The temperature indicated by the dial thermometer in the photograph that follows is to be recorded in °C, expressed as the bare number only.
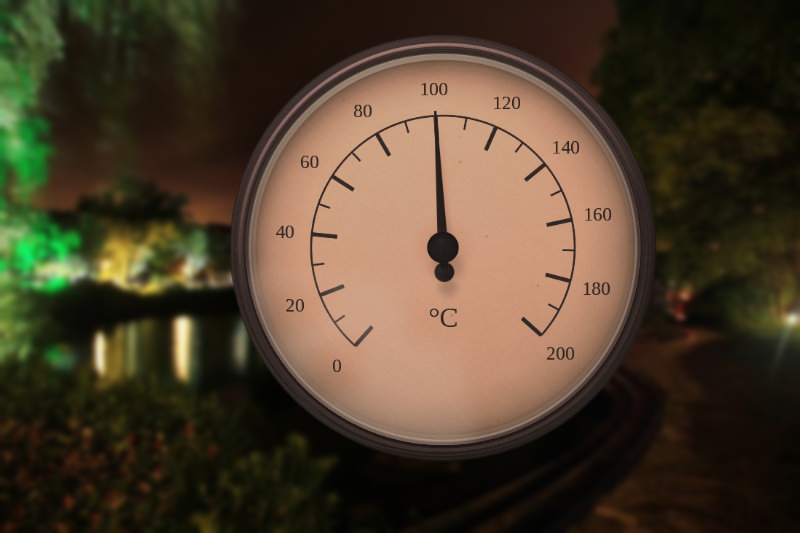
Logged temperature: 100
